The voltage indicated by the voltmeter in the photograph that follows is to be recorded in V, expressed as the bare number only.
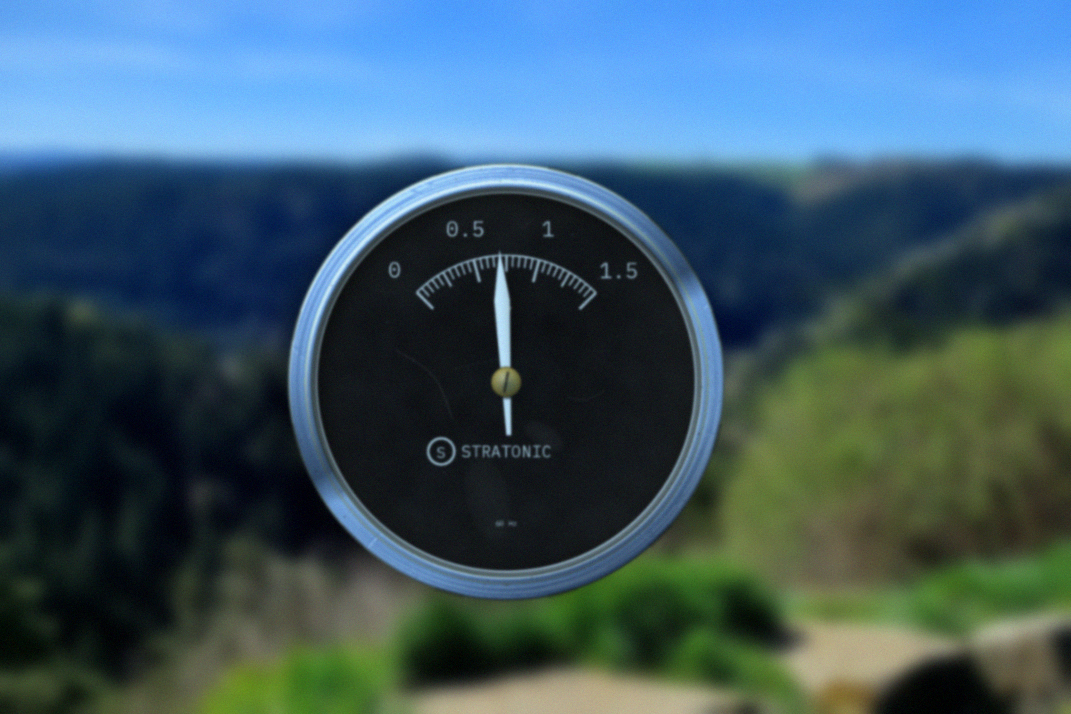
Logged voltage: 0.7
